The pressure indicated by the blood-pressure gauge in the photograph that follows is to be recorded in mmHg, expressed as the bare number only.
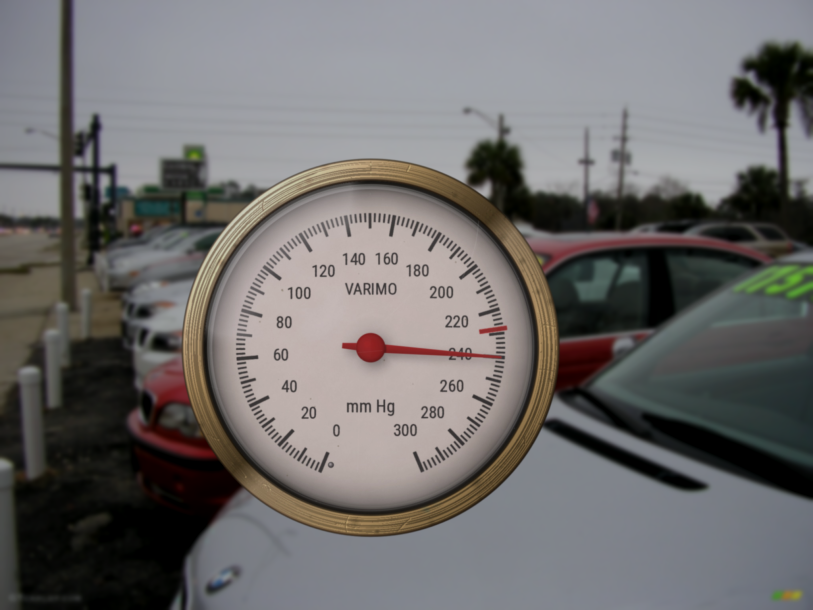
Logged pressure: 240
